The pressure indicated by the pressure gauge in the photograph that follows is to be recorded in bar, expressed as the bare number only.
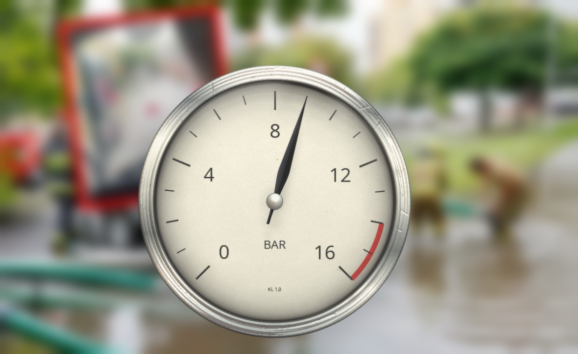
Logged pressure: 9
